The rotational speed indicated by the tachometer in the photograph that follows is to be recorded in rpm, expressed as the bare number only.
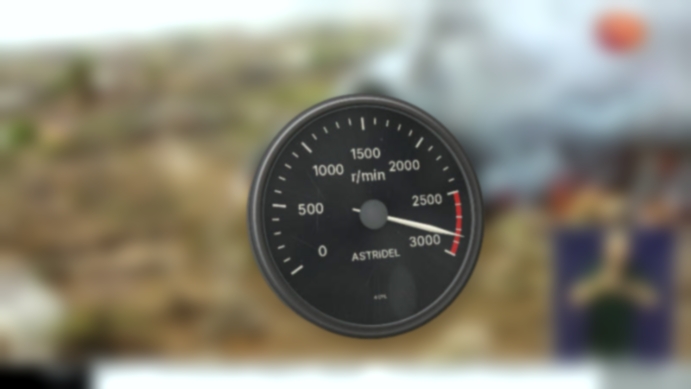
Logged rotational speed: 2850
